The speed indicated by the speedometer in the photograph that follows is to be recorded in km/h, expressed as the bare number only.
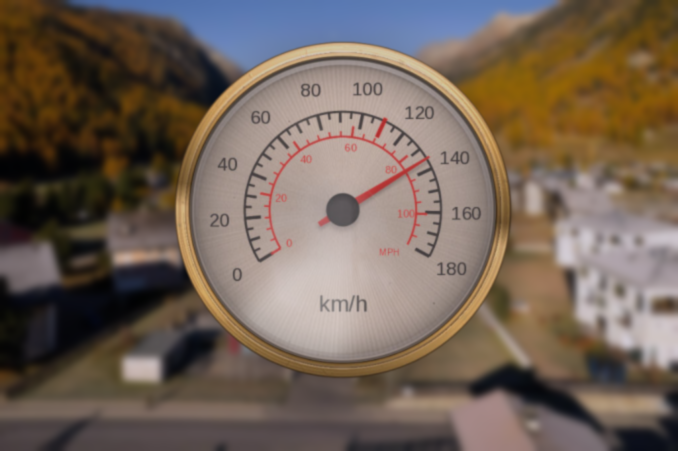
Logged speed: 135
